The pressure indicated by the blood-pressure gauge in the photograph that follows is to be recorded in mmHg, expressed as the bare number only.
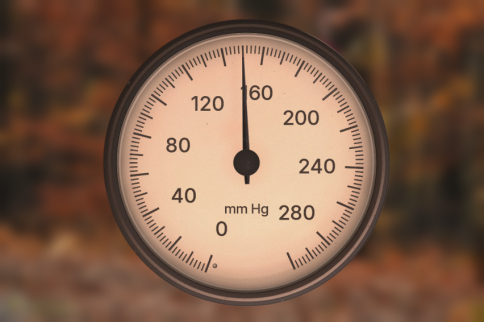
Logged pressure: 150
